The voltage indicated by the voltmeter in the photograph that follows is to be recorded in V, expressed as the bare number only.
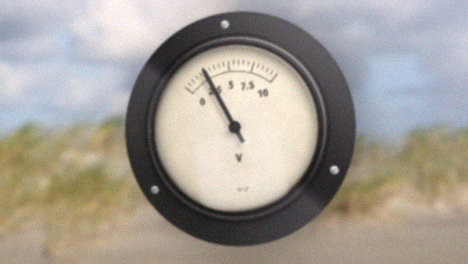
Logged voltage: 2.5
